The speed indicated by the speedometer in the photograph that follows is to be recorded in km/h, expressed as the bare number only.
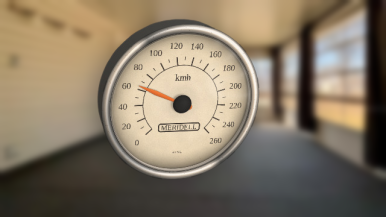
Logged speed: 65
